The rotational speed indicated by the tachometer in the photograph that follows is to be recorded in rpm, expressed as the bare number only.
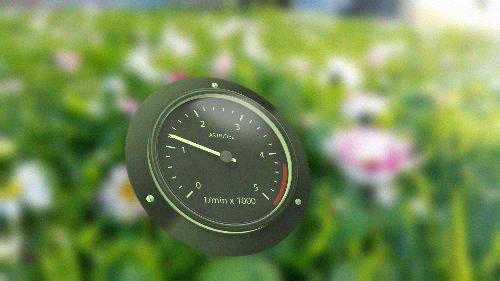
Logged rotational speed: 1200
